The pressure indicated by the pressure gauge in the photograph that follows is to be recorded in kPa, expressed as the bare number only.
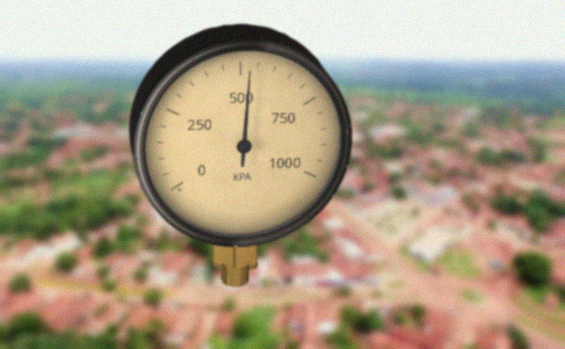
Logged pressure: 525
